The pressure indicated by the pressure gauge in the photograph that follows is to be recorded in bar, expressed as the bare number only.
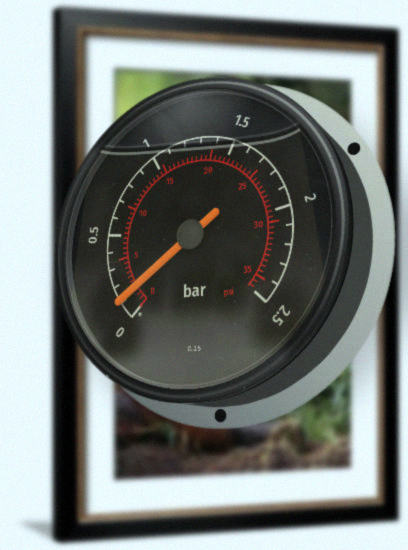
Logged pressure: 0.1
